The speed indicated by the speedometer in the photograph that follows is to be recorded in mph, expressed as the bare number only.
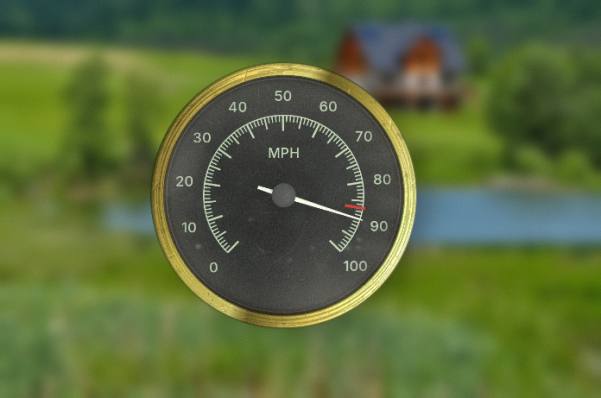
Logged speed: 90
